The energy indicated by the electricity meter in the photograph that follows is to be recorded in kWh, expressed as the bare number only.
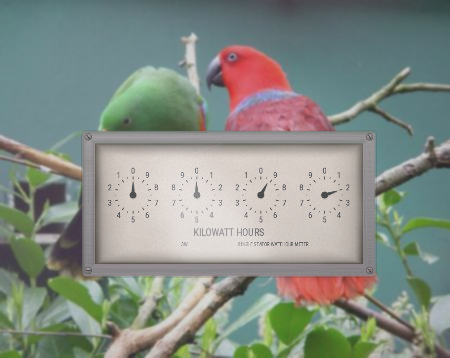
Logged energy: 9992
